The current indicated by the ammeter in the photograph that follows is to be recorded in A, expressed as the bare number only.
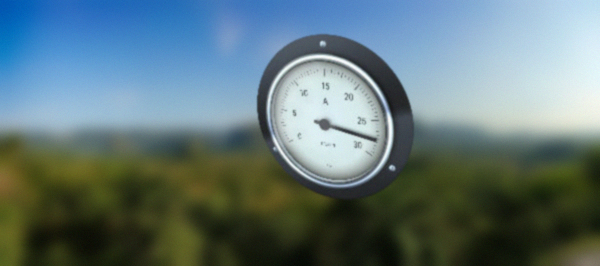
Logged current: 27.5
